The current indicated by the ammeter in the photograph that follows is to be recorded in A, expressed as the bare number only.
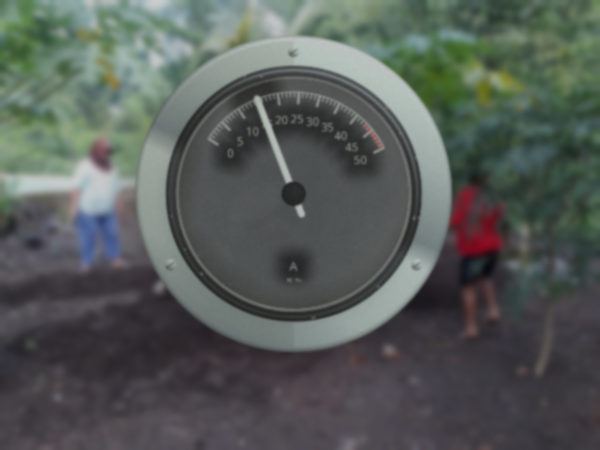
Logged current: 15
